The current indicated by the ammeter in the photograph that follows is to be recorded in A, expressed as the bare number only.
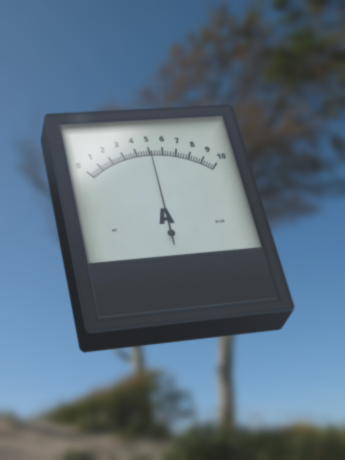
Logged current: 5
